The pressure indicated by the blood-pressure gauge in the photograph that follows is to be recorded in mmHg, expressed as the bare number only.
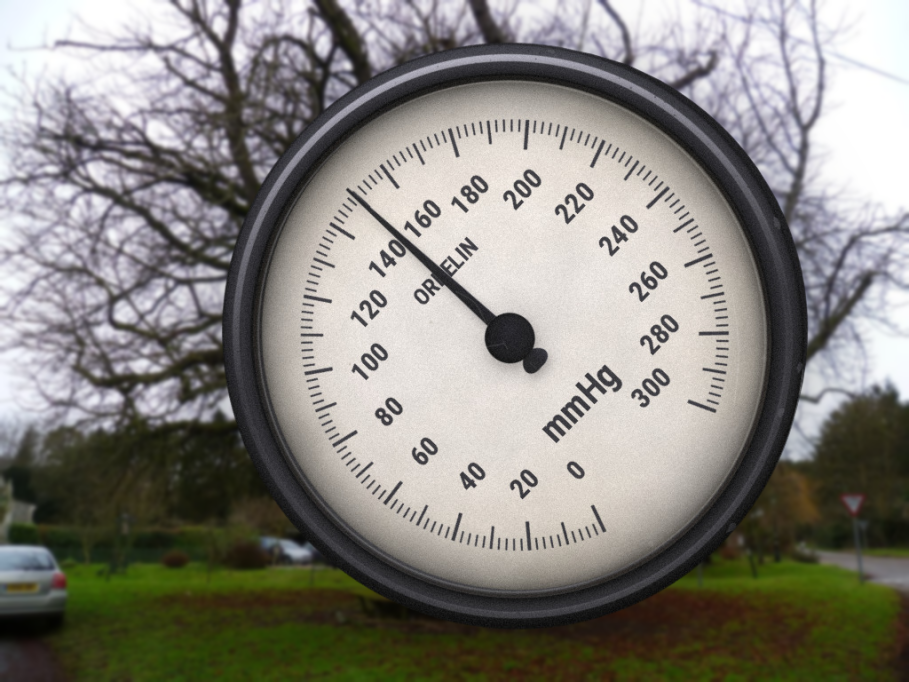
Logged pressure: 150
